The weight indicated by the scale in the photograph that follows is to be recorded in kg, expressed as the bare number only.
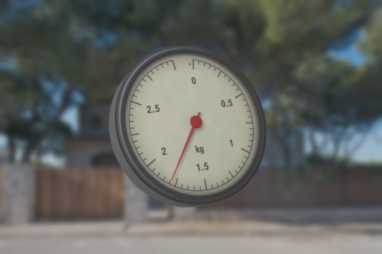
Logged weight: 1.8
